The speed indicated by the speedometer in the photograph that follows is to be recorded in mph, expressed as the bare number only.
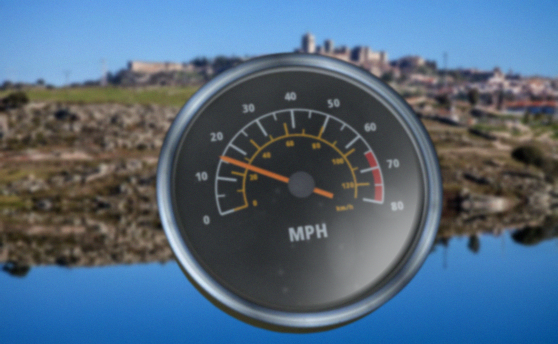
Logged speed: 15
